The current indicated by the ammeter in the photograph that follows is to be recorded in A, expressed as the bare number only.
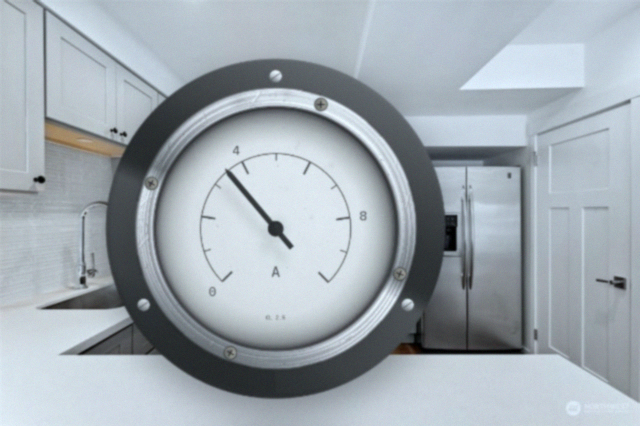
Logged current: 3.5
